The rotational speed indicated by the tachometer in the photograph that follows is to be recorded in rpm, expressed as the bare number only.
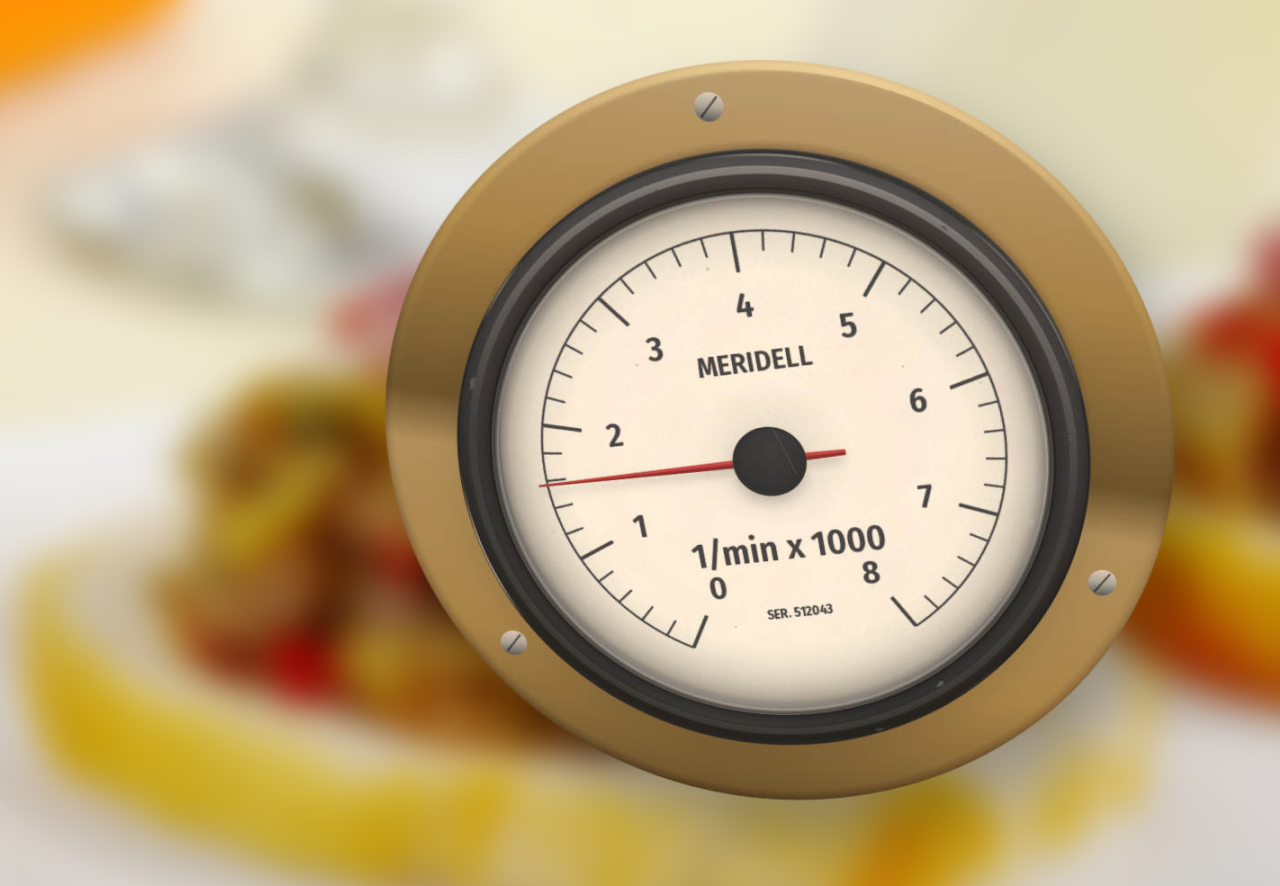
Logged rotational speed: 1600
